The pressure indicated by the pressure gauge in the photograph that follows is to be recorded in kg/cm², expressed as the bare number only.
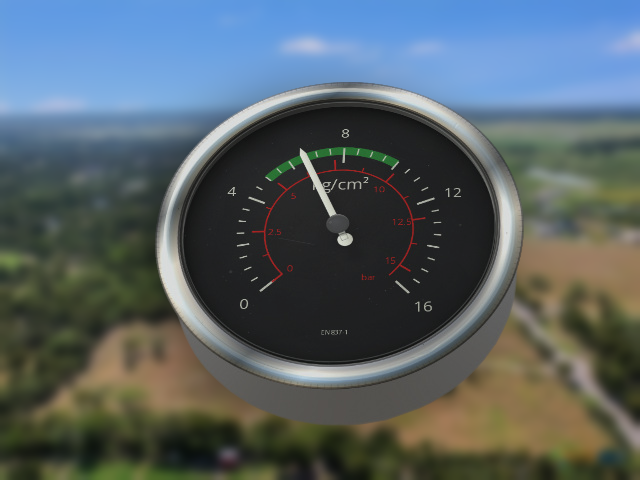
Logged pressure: 6.5
